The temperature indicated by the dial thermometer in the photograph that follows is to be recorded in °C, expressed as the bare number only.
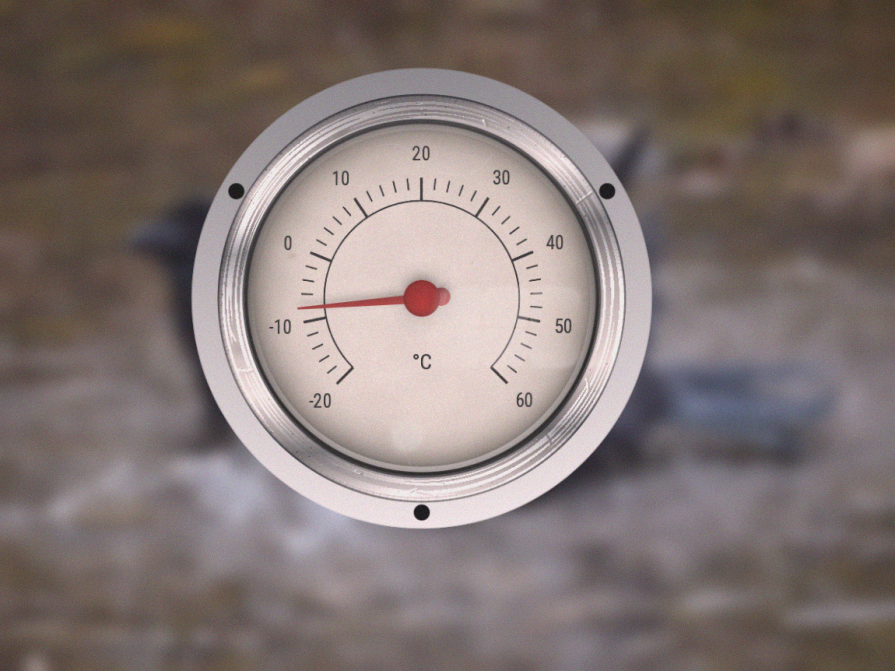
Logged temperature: -8
